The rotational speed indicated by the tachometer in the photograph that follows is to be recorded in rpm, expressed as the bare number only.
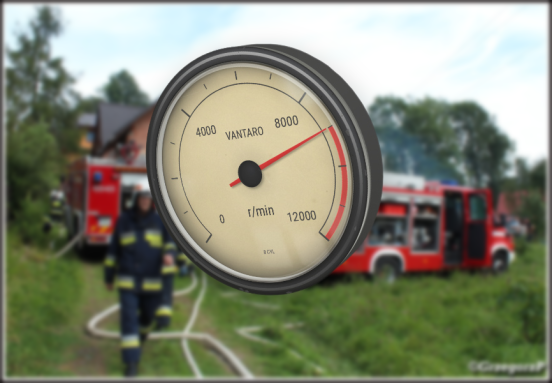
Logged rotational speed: 9000
